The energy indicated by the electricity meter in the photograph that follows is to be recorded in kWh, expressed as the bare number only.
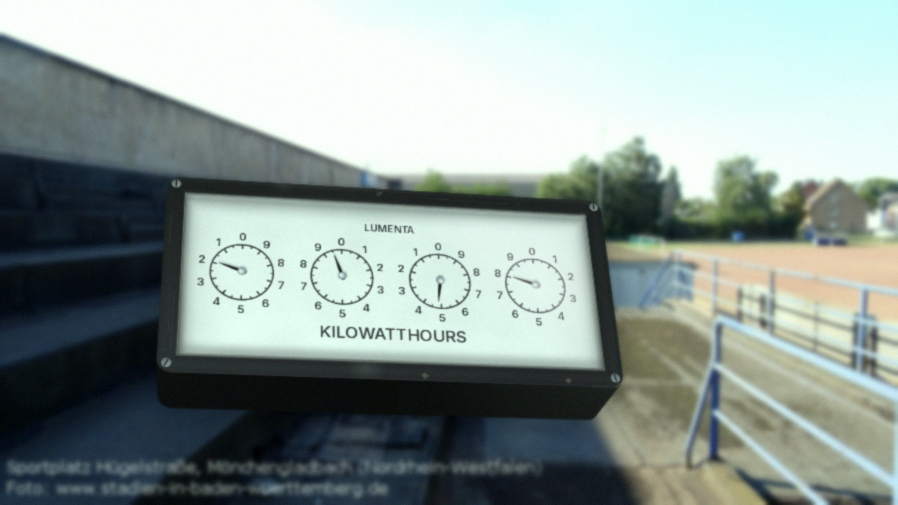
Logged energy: 1948
